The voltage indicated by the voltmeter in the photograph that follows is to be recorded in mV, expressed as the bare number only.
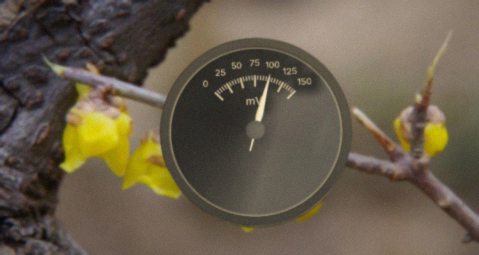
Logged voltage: 100
